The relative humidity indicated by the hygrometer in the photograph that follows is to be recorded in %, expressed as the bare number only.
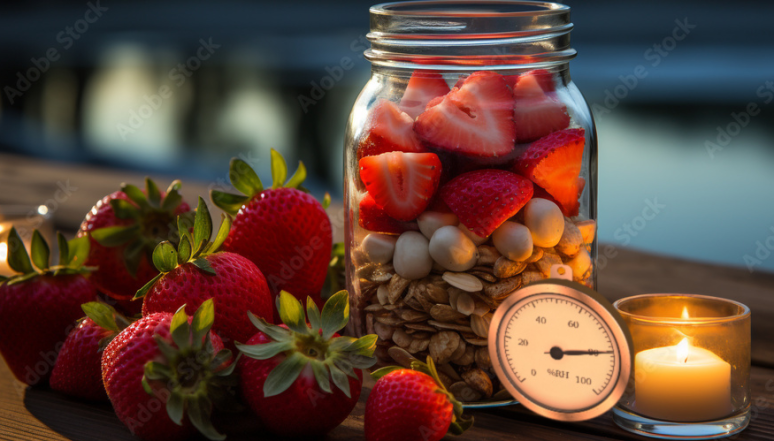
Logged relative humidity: 80
